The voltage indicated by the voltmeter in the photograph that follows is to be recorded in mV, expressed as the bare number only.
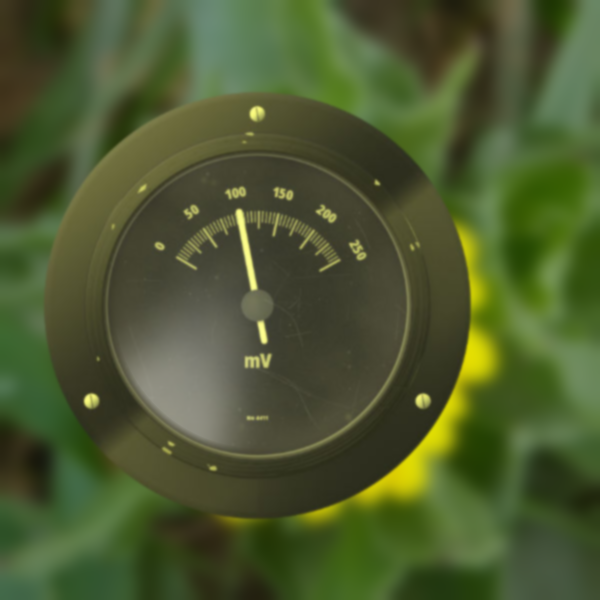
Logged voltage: 100
